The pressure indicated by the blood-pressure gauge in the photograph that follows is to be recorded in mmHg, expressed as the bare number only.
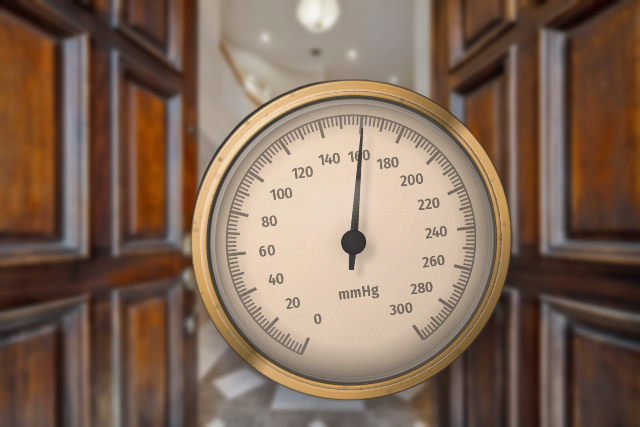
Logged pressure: 160
